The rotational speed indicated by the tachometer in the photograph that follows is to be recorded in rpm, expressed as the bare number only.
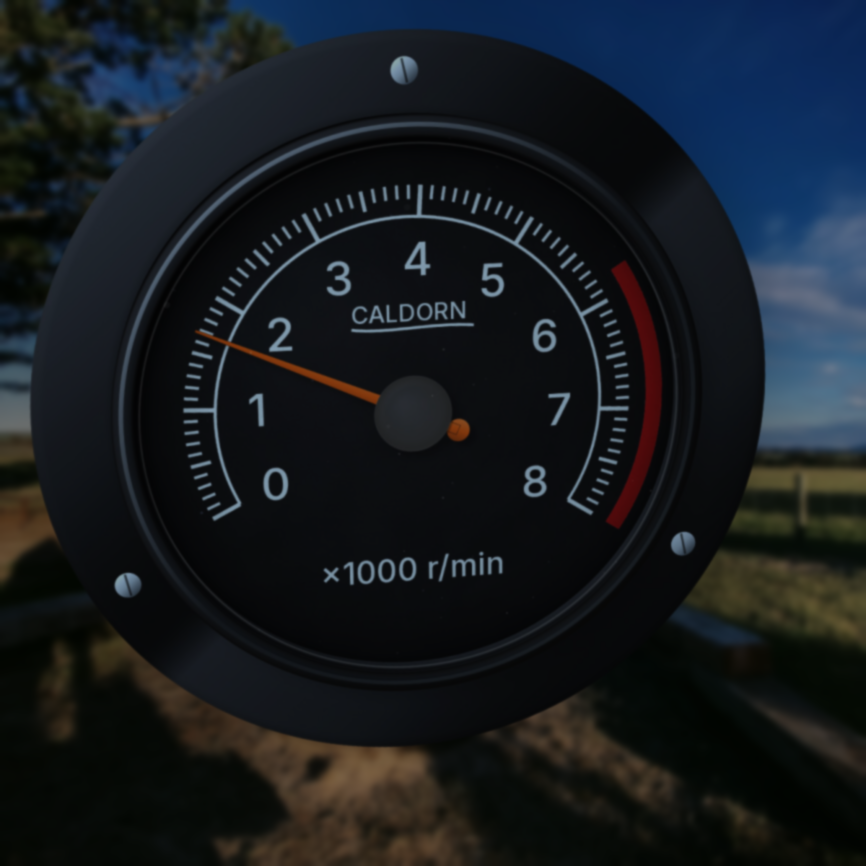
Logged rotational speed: 1700
